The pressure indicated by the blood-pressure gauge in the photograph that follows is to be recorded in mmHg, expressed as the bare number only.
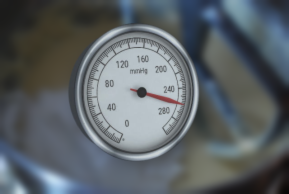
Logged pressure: 260
